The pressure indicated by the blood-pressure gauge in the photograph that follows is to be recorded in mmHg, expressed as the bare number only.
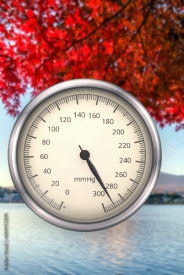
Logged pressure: 290
